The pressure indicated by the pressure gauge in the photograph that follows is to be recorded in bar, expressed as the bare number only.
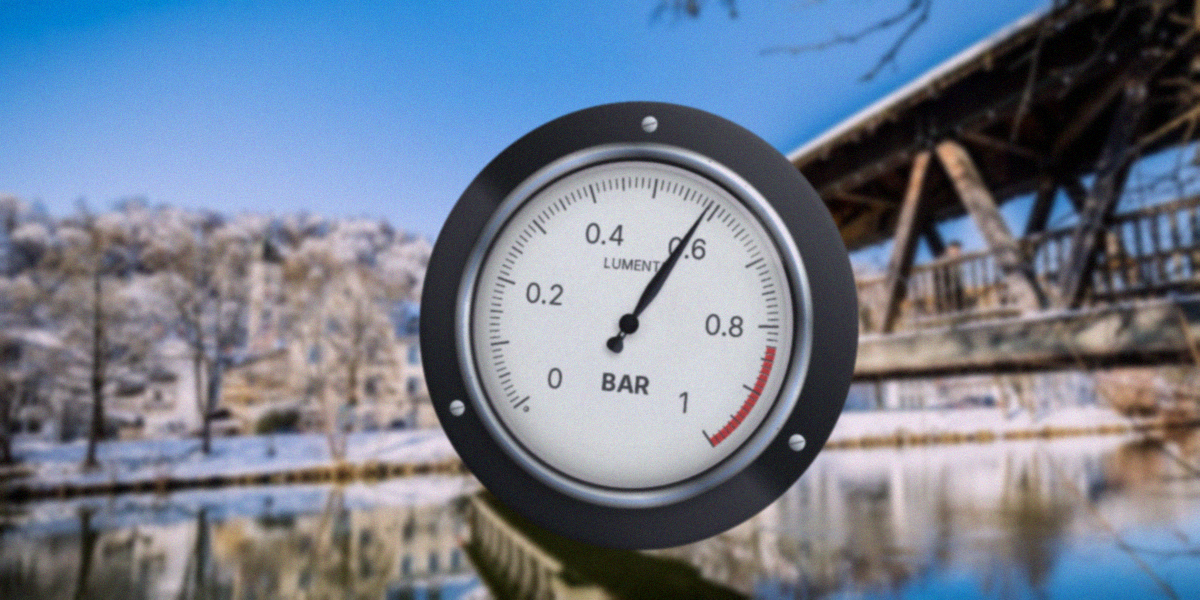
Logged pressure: 0.59
